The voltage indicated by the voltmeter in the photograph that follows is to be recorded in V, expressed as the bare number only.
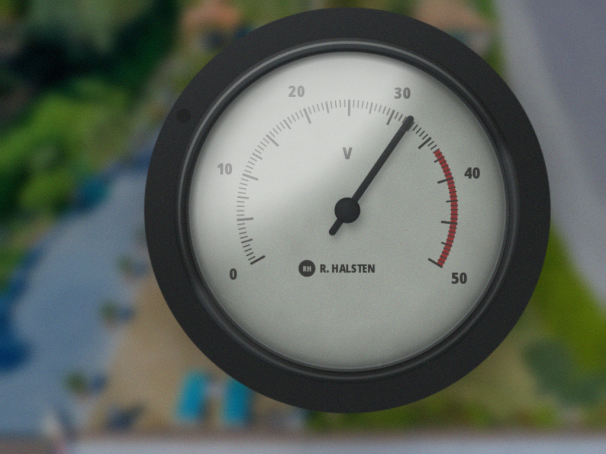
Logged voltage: 32
